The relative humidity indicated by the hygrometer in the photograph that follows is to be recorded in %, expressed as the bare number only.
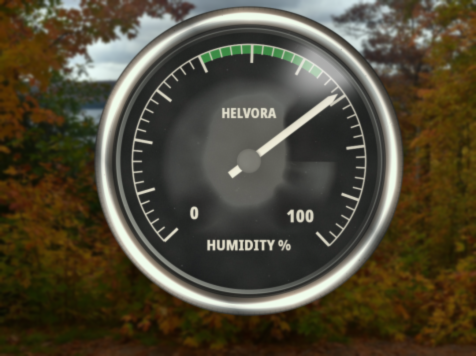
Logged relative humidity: 69
